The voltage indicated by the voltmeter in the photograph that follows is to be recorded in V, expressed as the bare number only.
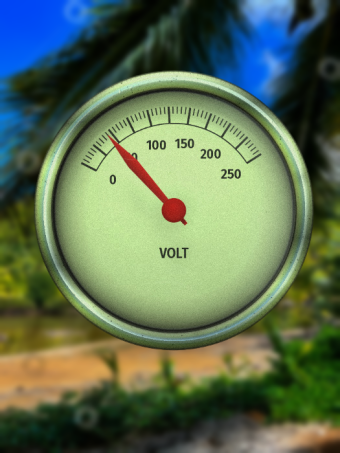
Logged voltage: 45
